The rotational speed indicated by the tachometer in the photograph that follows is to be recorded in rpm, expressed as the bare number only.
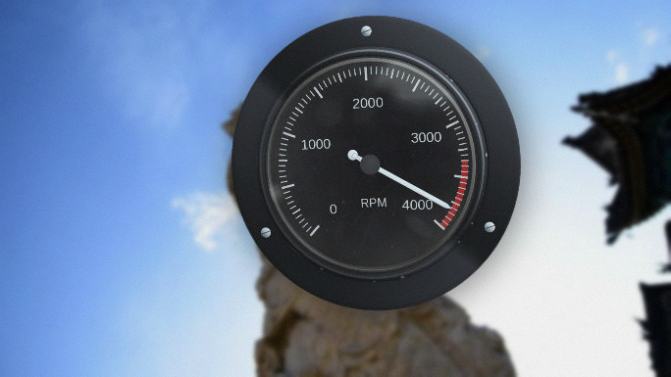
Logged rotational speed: 3800
